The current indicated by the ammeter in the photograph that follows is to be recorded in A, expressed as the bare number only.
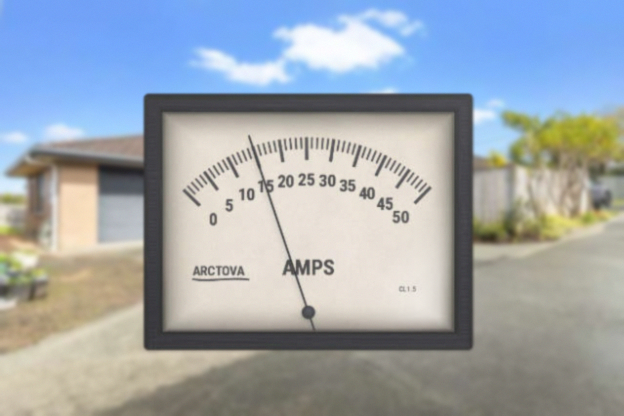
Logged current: 15
